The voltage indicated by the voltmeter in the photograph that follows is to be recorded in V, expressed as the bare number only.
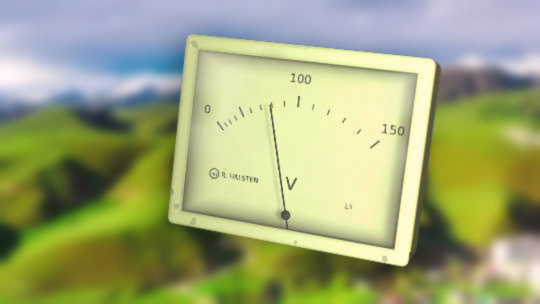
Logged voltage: 80
